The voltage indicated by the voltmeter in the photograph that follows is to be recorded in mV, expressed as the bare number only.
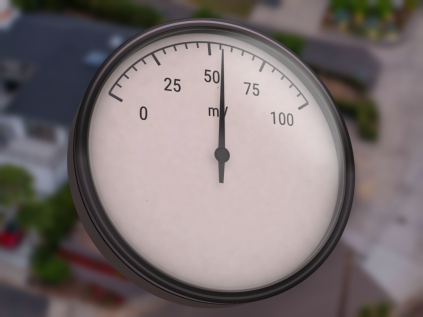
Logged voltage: 55
